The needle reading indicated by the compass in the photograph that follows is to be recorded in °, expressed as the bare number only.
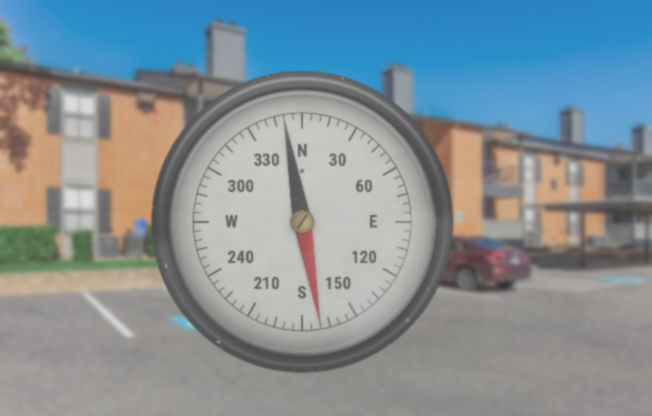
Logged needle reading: 170
